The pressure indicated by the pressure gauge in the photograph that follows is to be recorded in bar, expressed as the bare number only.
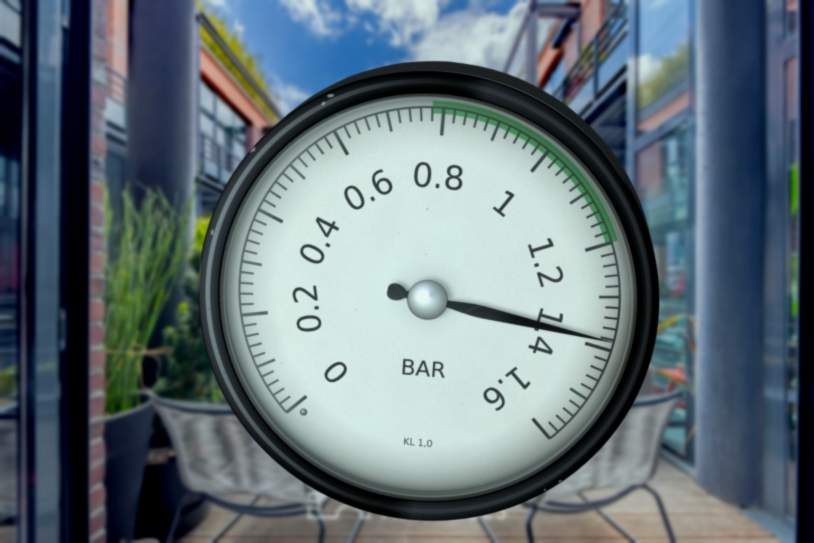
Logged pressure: 1.38
